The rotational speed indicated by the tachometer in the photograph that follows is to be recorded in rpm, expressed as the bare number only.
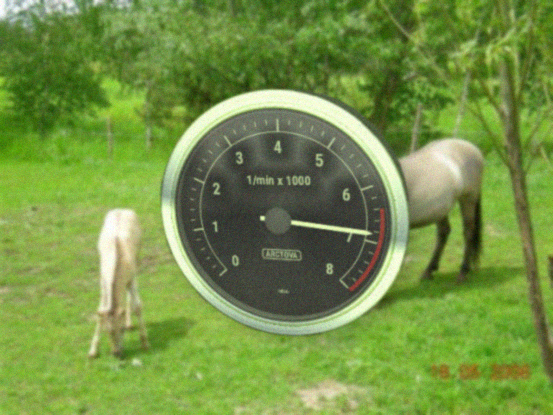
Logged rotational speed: 6800
